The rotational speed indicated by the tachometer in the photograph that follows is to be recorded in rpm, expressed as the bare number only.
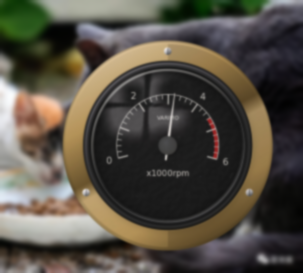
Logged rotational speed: 3200
